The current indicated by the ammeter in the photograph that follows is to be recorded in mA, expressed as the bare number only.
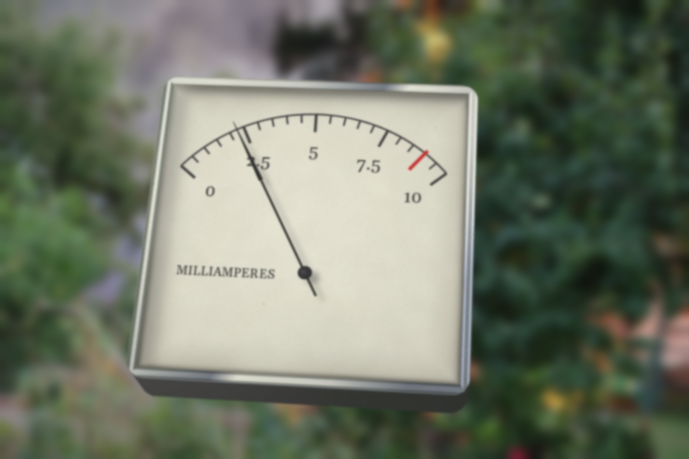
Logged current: 2.25
